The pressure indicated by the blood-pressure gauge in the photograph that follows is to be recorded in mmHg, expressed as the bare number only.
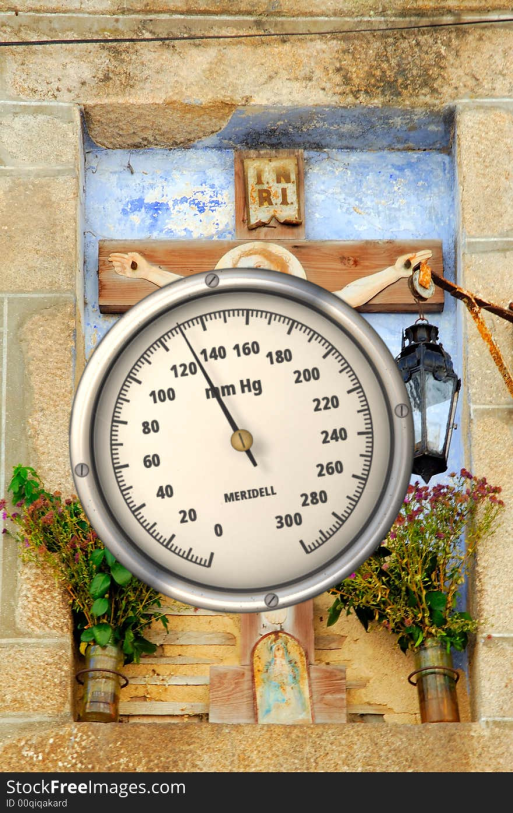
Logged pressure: 130
